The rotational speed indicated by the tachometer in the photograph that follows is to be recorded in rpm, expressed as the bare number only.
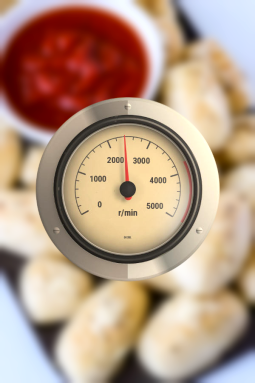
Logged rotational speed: 2400
